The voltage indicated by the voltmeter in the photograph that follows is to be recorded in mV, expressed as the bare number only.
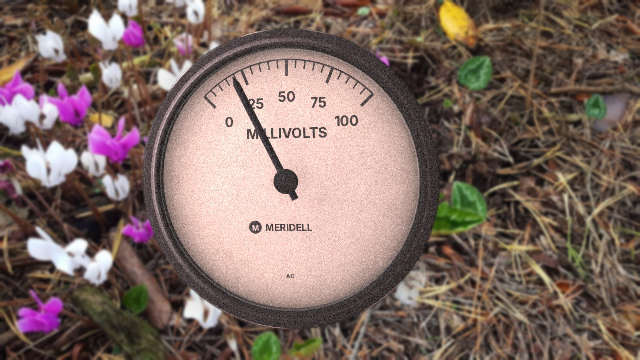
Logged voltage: 20
